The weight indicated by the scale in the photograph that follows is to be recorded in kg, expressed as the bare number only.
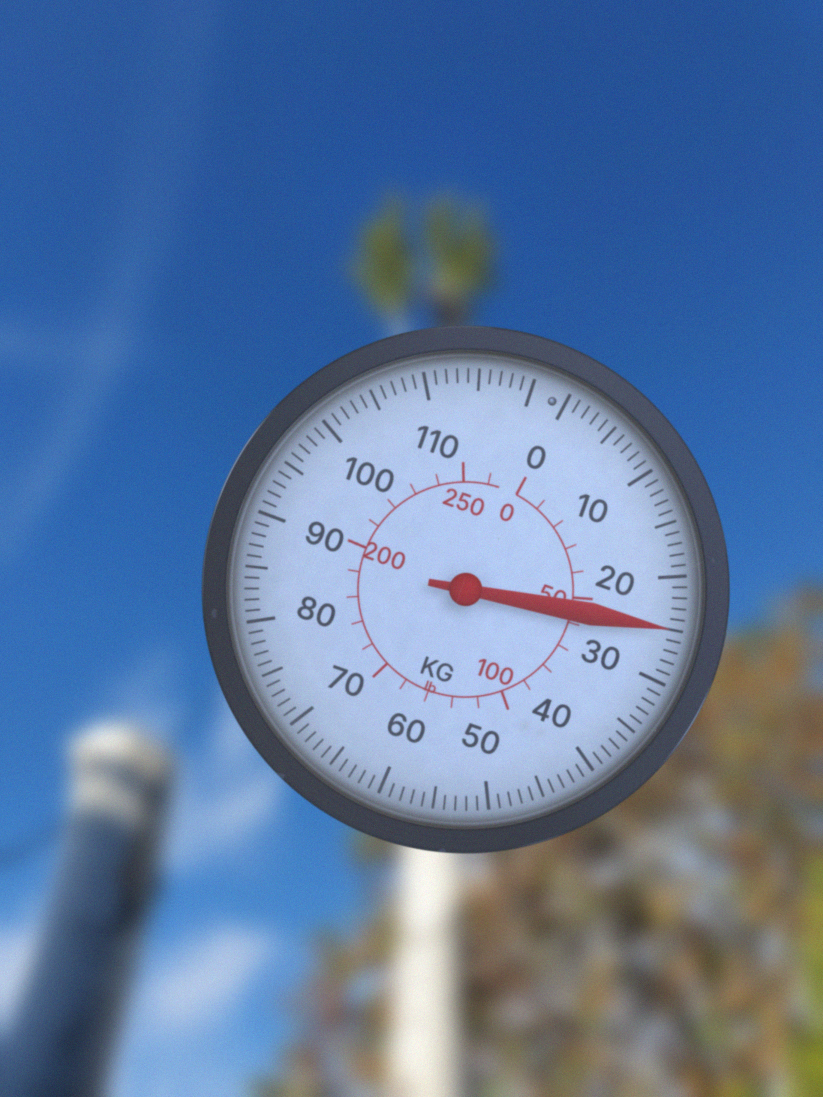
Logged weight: 25
